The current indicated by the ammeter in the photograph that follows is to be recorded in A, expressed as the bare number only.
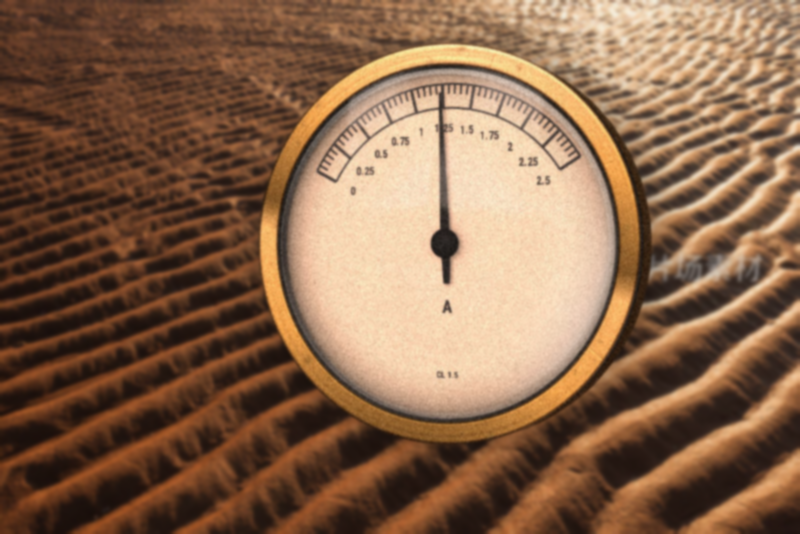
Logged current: 1.25
